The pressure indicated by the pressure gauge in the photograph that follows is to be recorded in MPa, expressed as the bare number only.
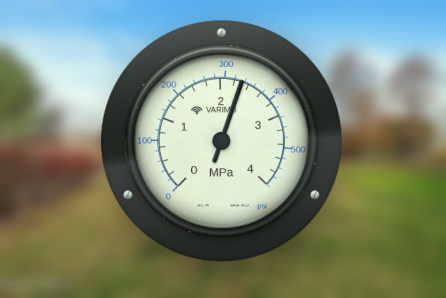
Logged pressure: 2.3
